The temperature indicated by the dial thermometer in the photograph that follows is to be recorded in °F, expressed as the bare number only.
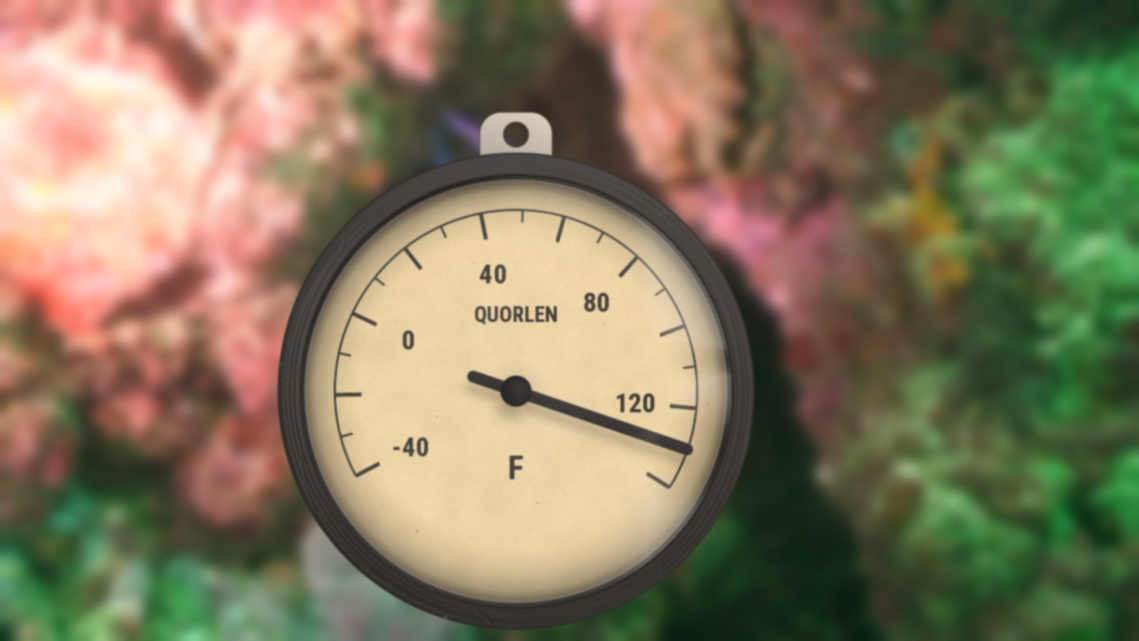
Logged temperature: 130
